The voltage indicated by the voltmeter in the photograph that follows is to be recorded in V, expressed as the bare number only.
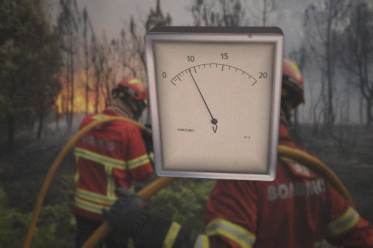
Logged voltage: 9
